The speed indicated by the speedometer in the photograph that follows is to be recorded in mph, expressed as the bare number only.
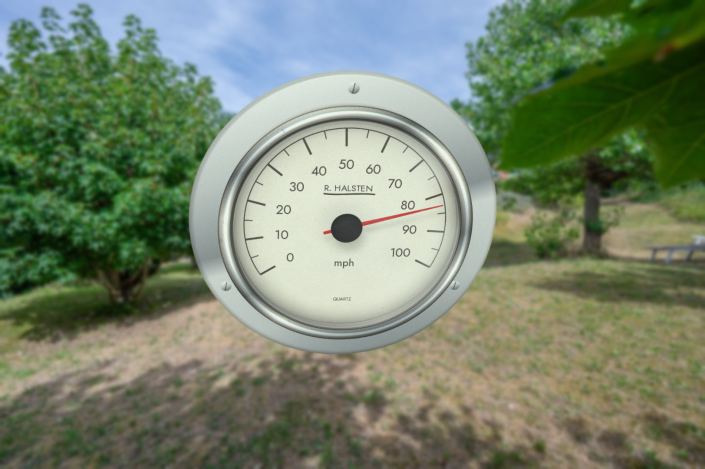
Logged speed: 82.5
